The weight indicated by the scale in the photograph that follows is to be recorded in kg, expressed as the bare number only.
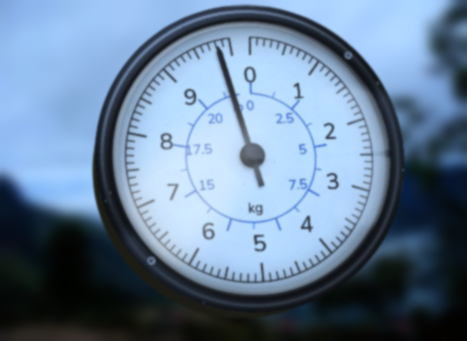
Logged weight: 9.8
